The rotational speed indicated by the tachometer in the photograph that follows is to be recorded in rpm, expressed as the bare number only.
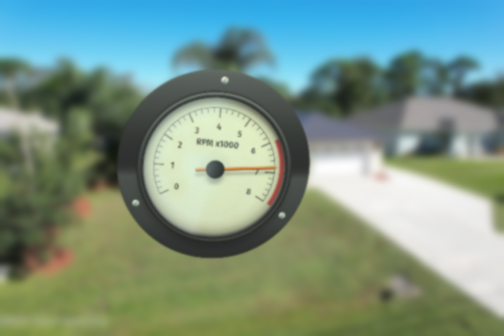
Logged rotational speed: 6800
